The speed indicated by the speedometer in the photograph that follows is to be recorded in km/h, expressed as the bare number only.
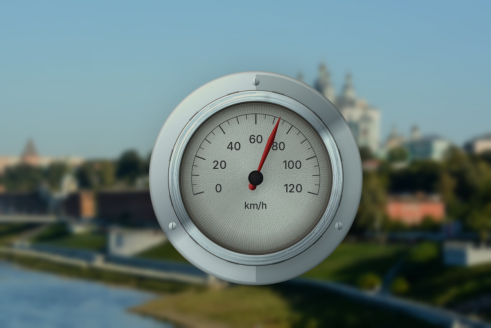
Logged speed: 72.5
